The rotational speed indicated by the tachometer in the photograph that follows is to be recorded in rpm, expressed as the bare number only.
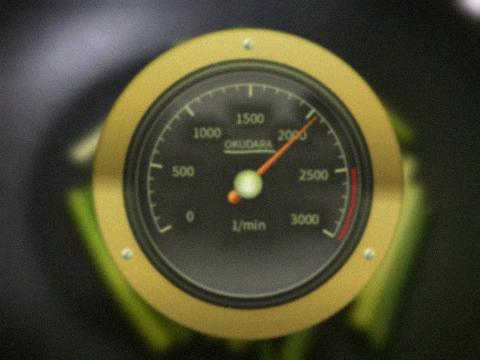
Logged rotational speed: 2050
